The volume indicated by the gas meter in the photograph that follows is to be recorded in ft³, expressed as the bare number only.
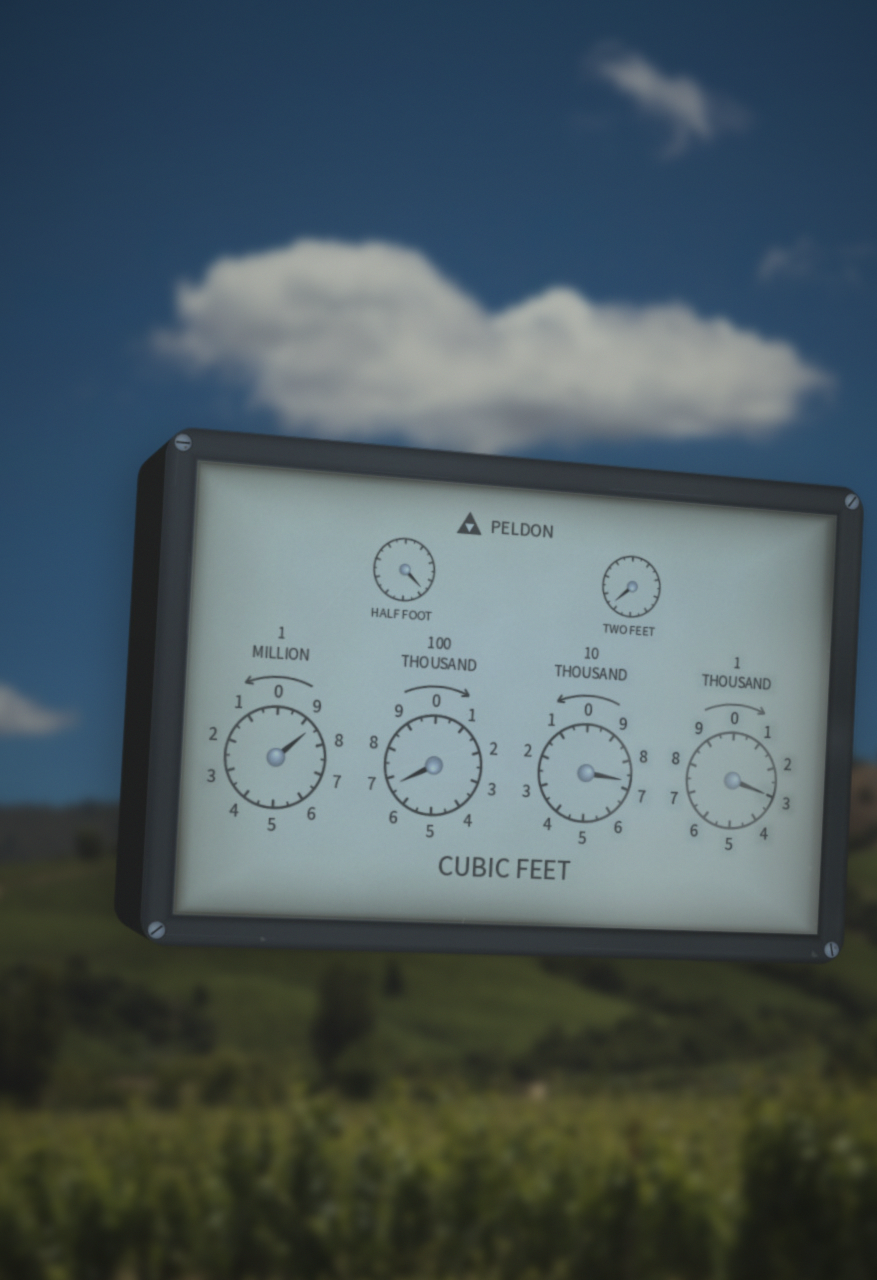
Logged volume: 867300
